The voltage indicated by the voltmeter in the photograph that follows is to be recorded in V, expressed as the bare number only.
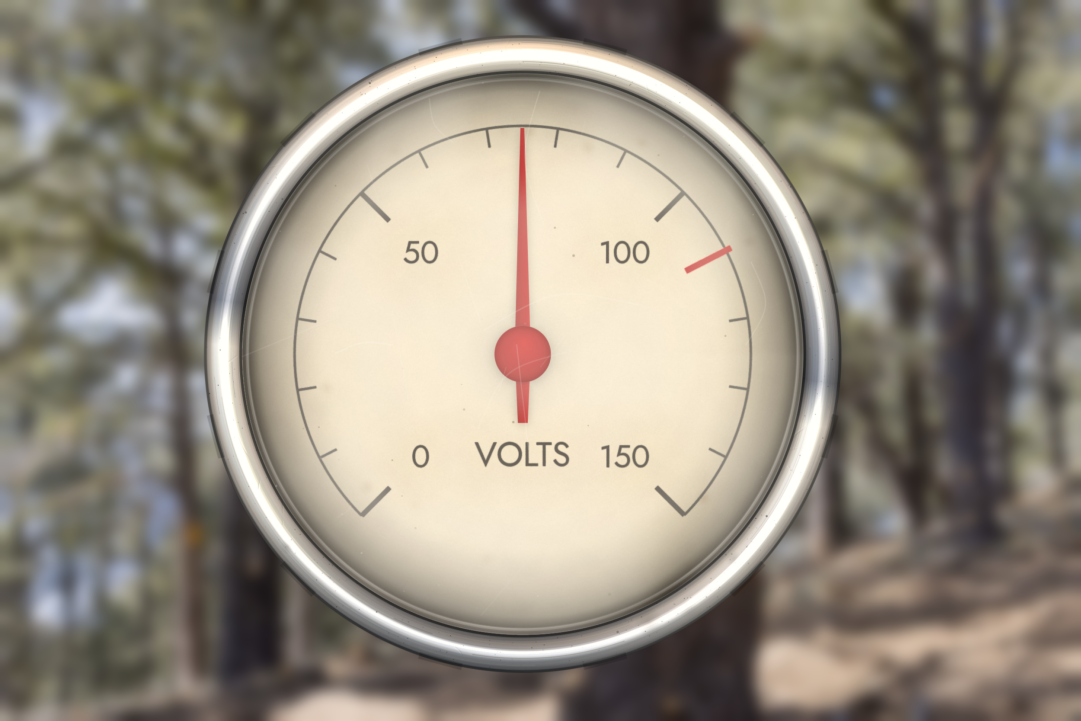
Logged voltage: 75
